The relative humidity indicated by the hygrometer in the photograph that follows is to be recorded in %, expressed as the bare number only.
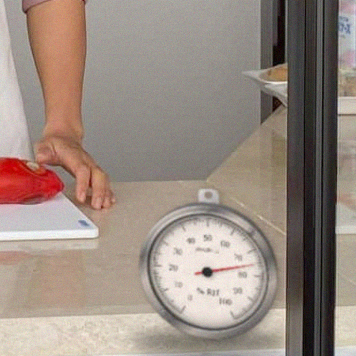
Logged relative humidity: 75
